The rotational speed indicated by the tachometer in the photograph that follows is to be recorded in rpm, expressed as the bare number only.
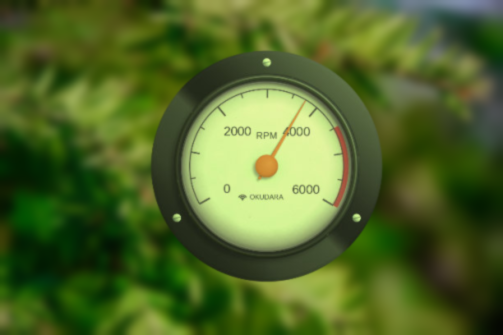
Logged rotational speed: 3750
